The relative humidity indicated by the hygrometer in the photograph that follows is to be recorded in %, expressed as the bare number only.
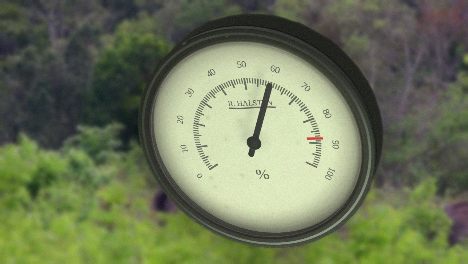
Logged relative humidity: 60
